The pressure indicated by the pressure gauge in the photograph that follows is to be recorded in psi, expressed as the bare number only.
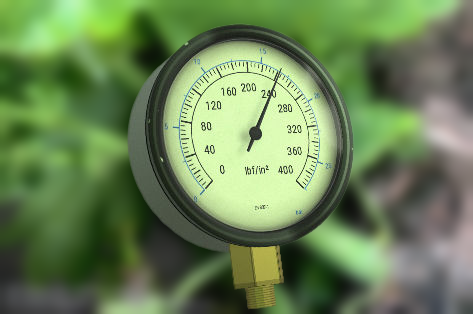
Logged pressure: 240
